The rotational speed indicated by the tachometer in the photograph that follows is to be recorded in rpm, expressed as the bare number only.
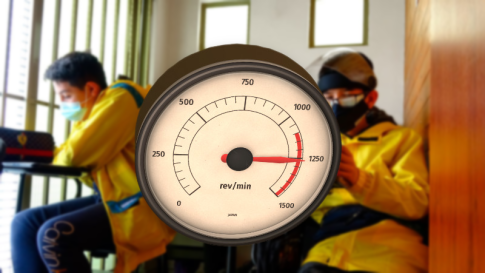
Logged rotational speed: 1250
